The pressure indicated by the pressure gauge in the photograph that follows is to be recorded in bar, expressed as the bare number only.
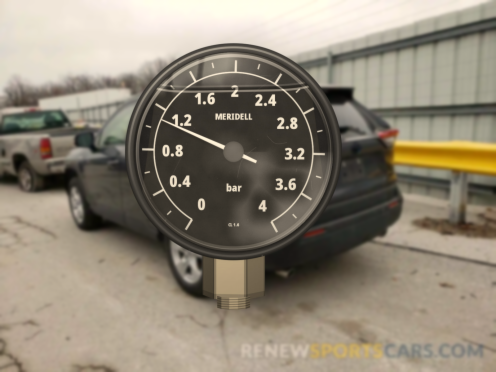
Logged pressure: 1.1
